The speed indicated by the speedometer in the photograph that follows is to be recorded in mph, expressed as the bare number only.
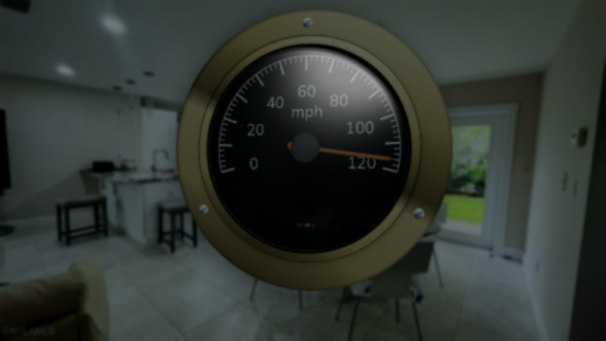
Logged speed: 116
